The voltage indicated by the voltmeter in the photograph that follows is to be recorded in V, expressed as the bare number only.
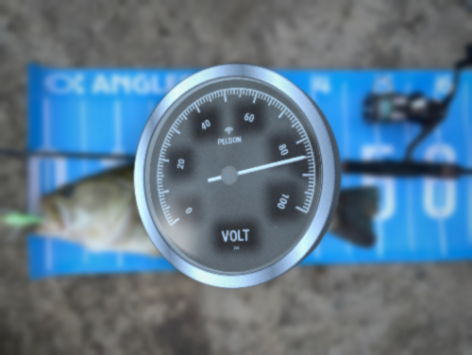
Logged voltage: 85
